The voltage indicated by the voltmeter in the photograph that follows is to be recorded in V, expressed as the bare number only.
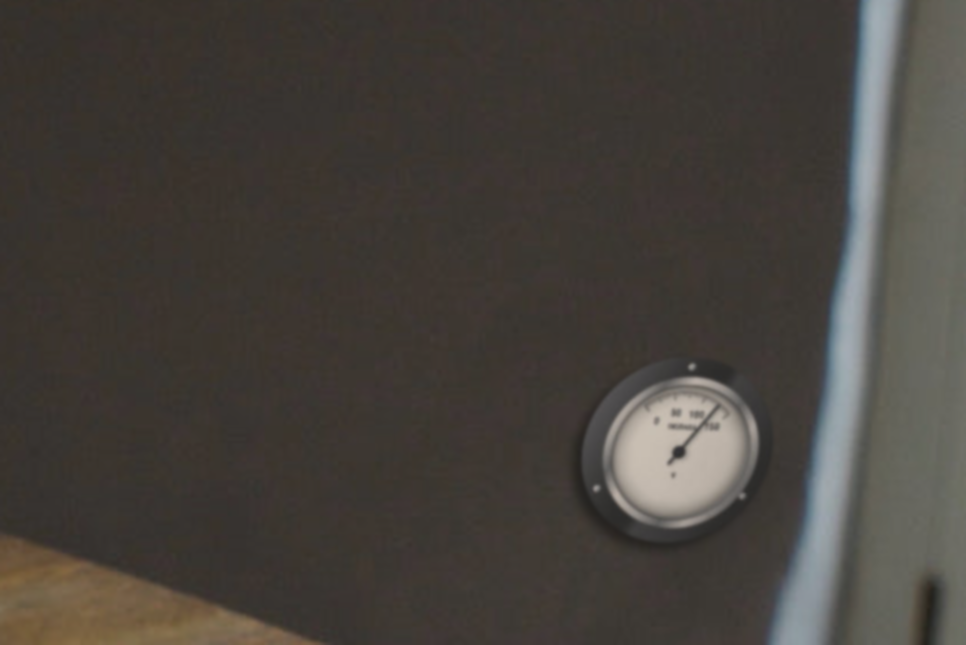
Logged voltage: 125
